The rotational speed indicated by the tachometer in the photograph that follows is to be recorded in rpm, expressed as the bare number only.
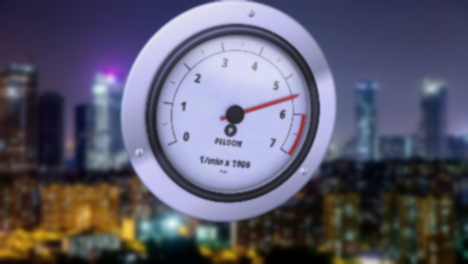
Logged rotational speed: 5500
